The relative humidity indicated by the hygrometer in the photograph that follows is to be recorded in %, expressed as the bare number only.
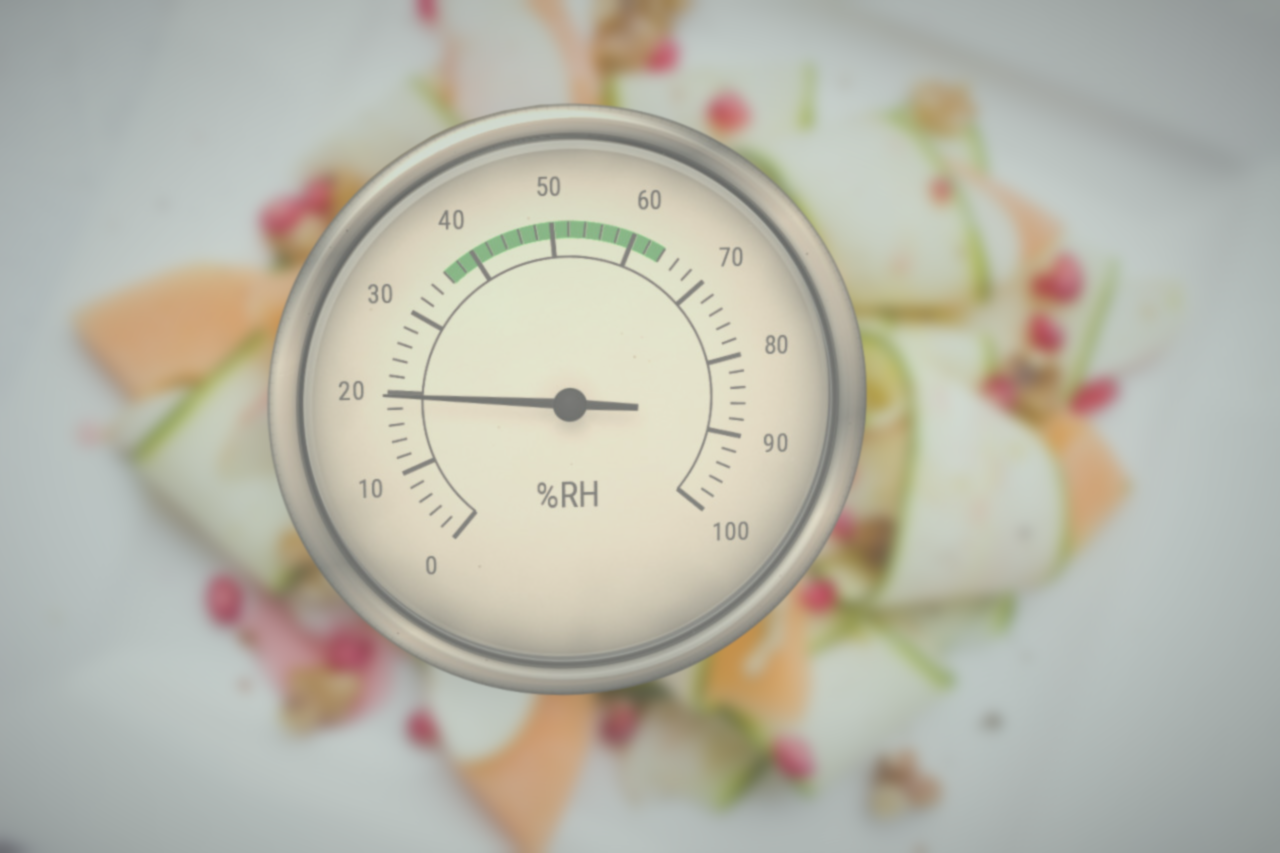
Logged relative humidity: 20
